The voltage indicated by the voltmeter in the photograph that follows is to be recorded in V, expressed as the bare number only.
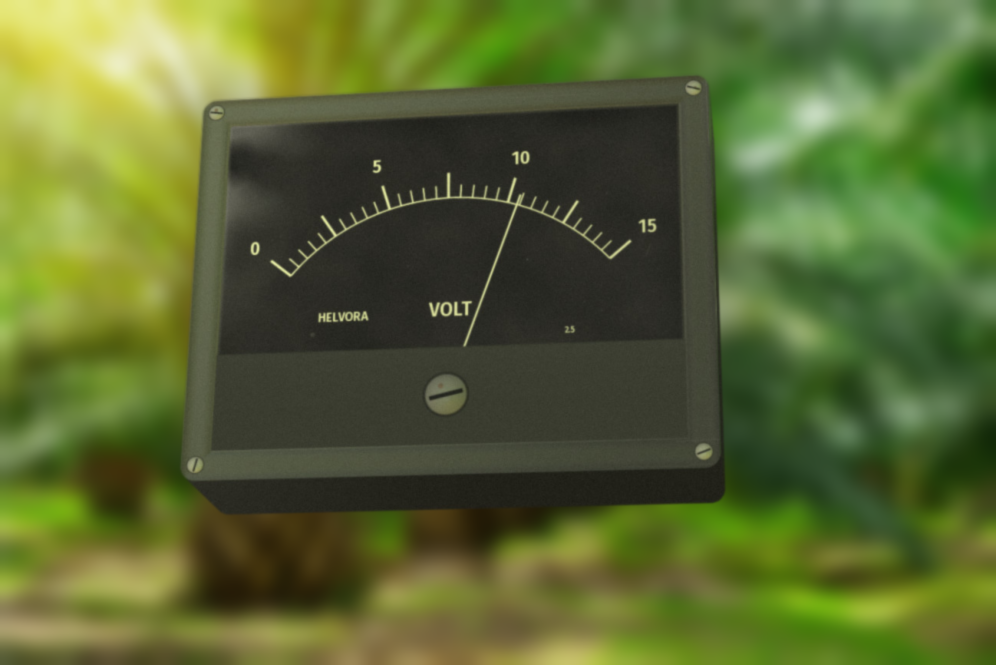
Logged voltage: 10.5
